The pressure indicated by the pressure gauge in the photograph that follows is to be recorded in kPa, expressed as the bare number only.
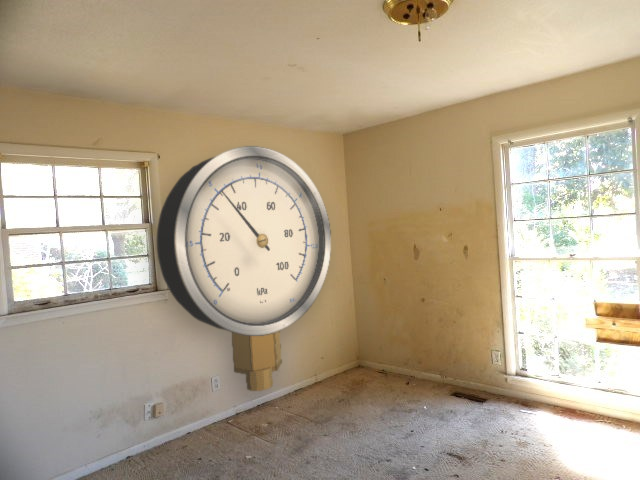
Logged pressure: 35
